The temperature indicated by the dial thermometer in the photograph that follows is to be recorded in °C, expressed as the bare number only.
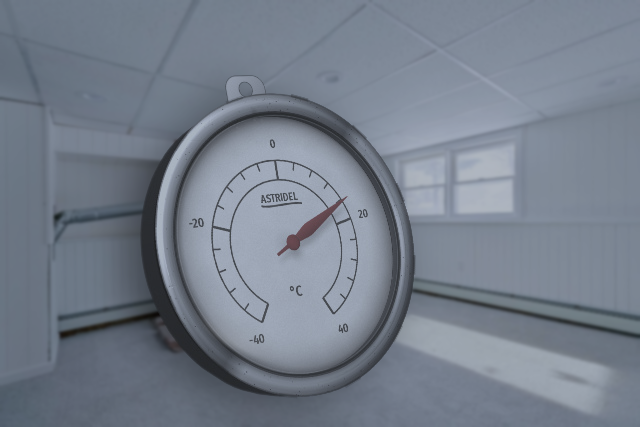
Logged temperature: 16
